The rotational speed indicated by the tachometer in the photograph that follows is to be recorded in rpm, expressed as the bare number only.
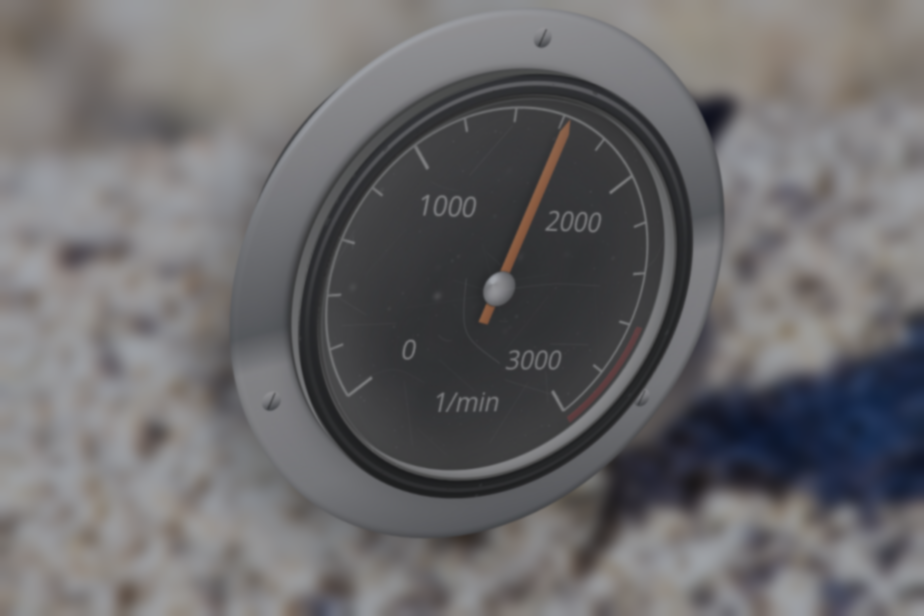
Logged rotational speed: 1600
